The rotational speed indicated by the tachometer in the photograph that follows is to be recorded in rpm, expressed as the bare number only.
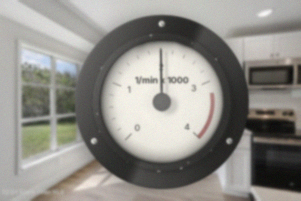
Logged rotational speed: 2000
